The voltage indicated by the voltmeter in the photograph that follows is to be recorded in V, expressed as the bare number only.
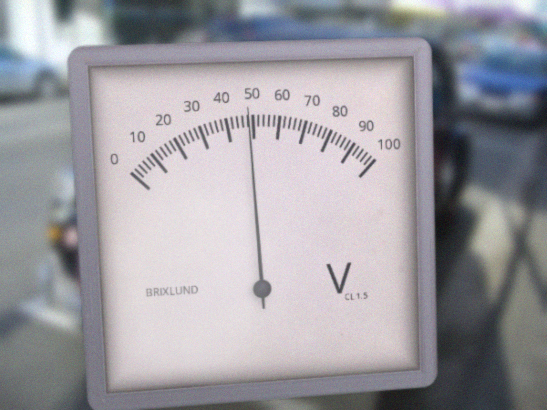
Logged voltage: 48
